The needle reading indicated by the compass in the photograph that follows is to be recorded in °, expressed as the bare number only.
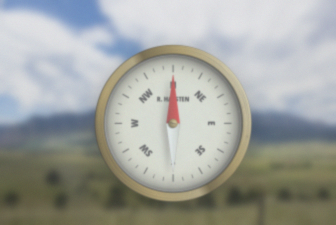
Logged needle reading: 0
